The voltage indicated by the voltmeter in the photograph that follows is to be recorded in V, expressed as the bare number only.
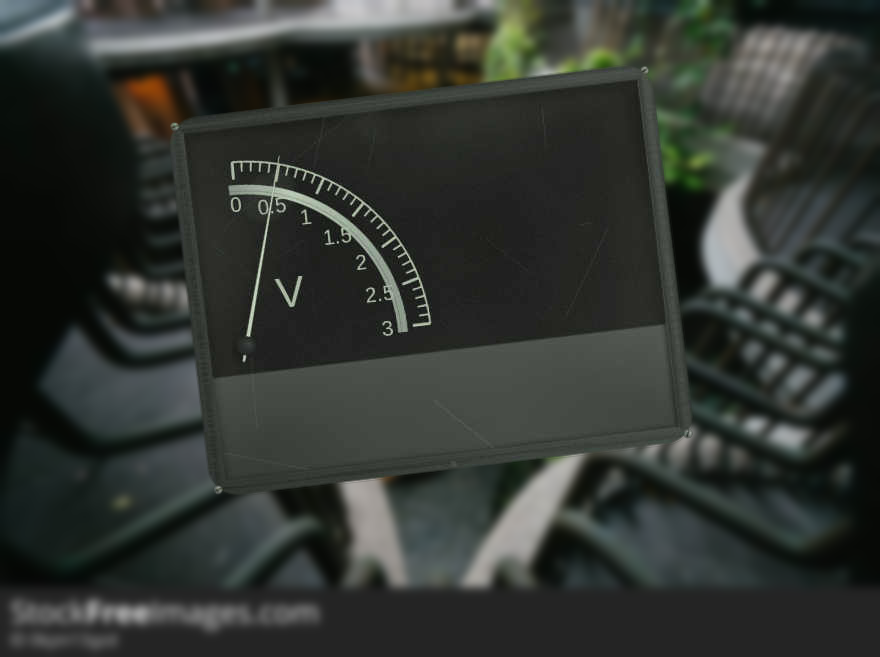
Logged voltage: 0.5
